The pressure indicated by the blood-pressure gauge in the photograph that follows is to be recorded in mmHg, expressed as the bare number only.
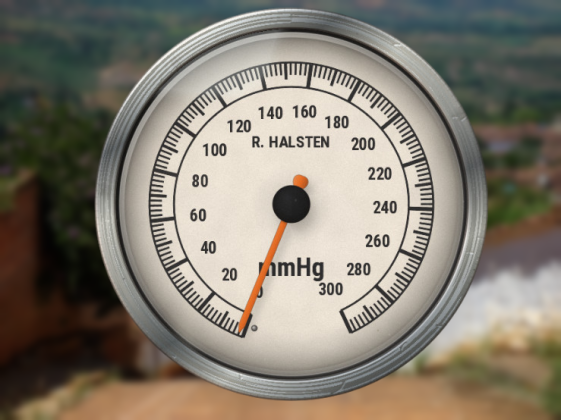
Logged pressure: 2
